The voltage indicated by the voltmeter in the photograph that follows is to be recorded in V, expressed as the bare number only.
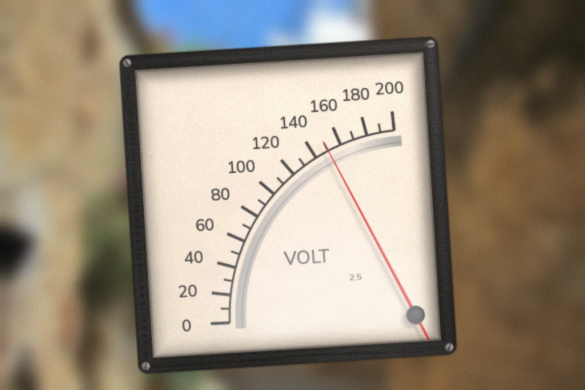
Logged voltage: 150
